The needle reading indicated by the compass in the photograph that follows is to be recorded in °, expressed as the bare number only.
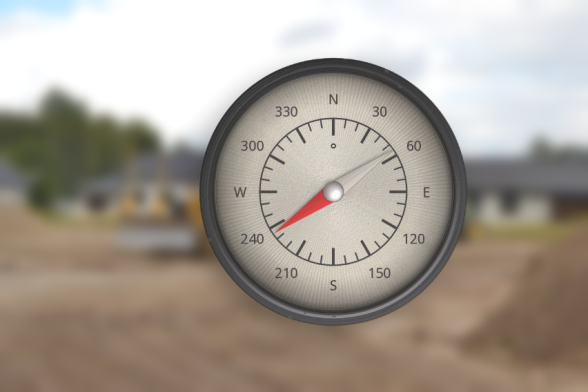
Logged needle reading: 235
